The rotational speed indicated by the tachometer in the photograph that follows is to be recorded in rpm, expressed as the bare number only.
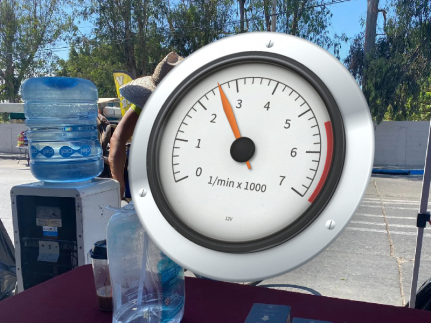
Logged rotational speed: 2600
